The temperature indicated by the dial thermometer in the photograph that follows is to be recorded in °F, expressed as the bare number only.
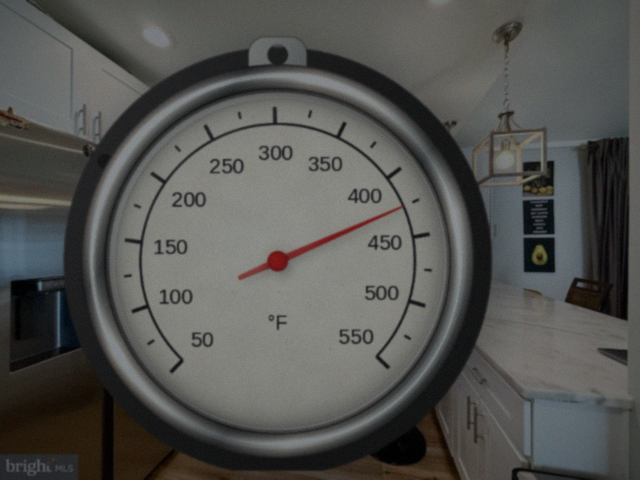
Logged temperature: 425
